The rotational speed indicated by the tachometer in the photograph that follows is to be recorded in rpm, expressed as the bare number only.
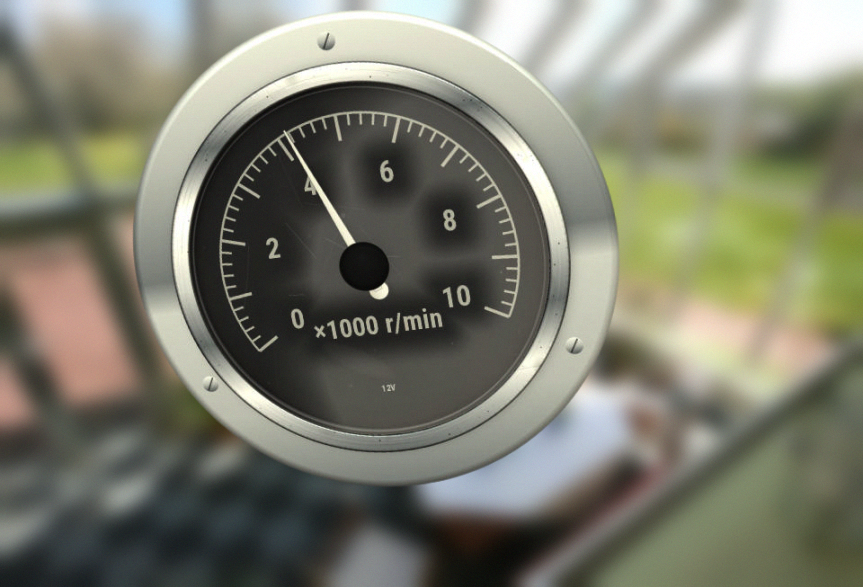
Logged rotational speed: 4200
